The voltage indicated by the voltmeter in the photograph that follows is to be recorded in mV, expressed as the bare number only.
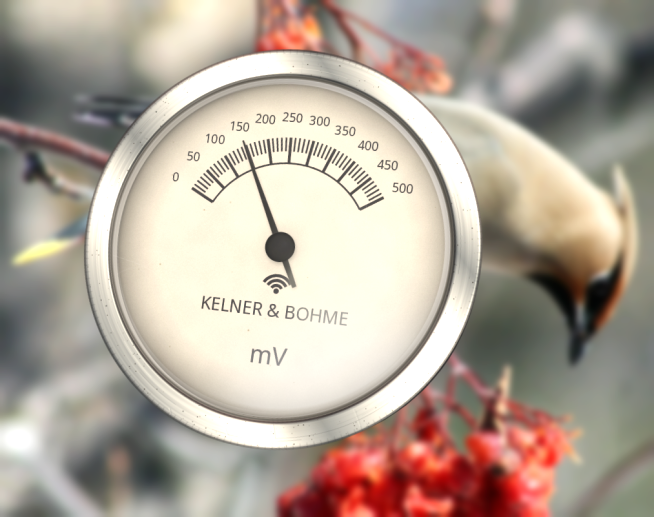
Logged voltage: 150
